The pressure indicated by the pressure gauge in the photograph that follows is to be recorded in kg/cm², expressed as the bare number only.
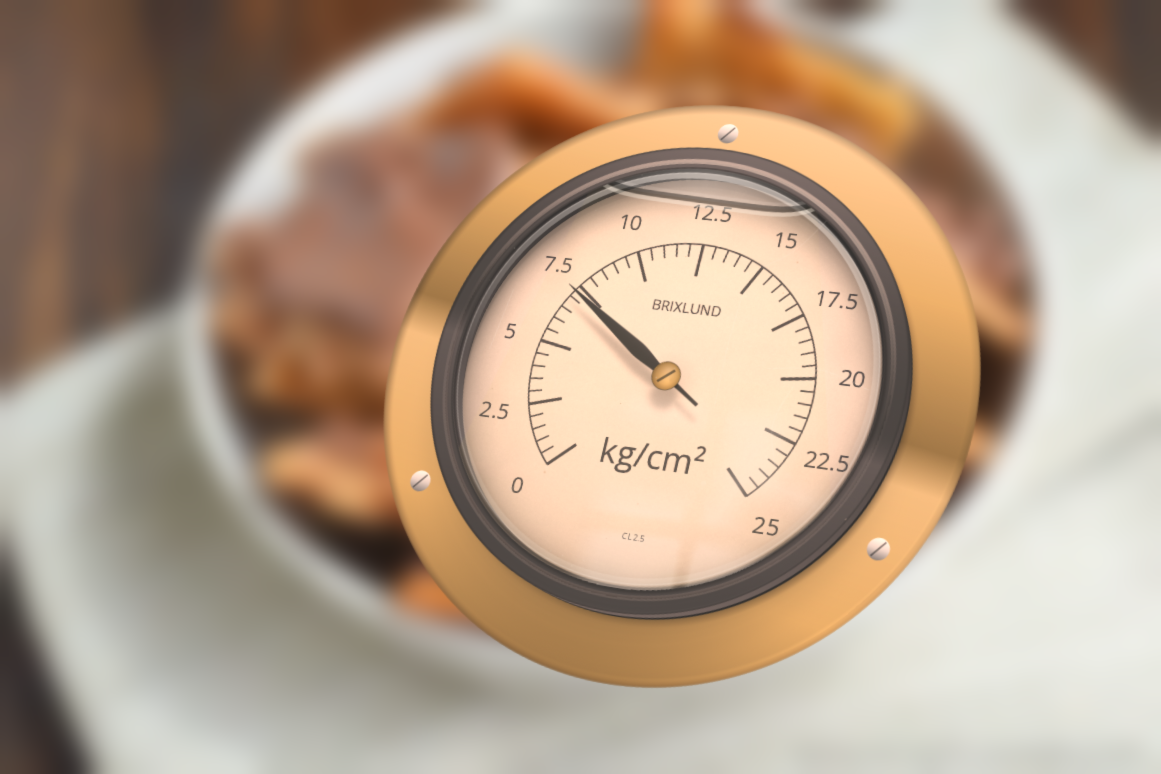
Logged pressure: 7.25
